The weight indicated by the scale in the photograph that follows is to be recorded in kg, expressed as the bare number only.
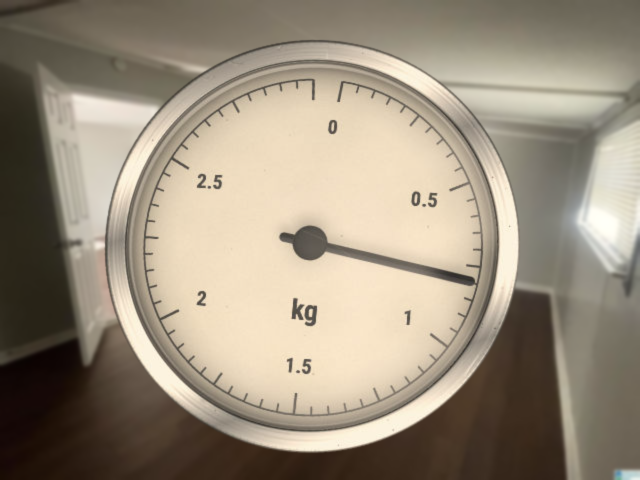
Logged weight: 0.8
